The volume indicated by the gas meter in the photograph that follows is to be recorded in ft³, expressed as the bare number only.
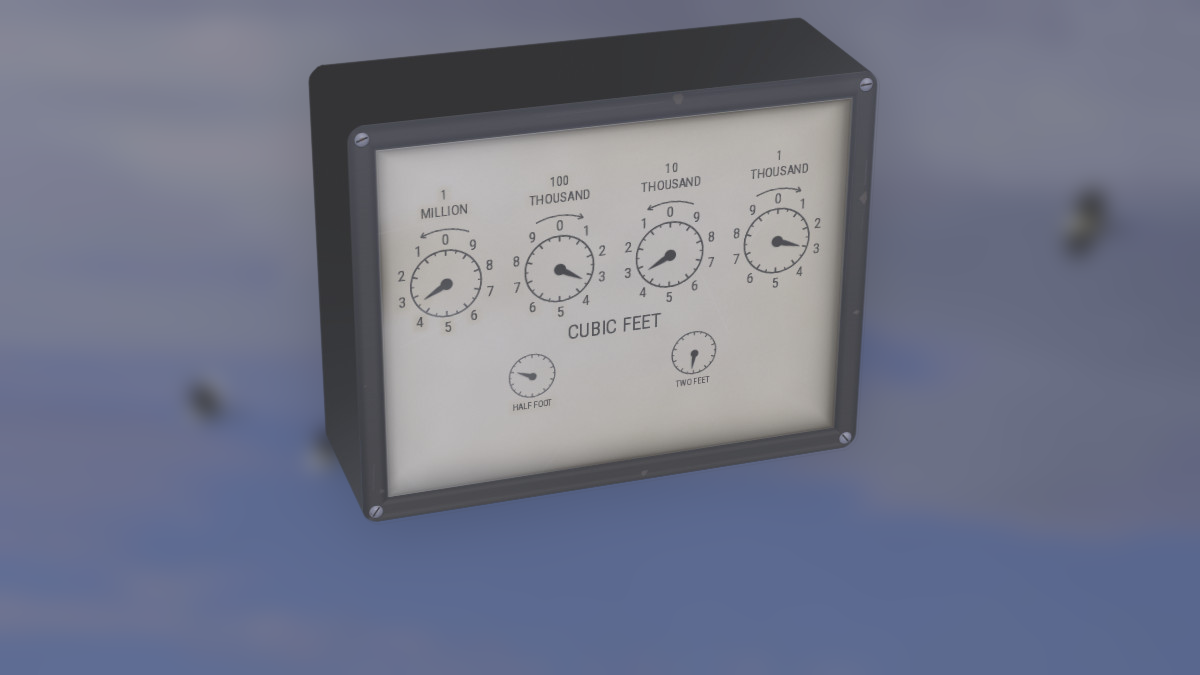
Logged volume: 333300
